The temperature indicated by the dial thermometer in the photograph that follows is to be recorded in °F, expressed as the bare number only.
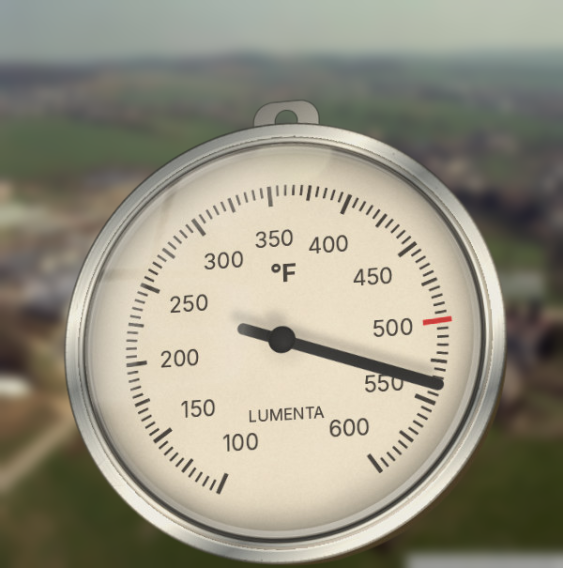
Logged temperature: 540
